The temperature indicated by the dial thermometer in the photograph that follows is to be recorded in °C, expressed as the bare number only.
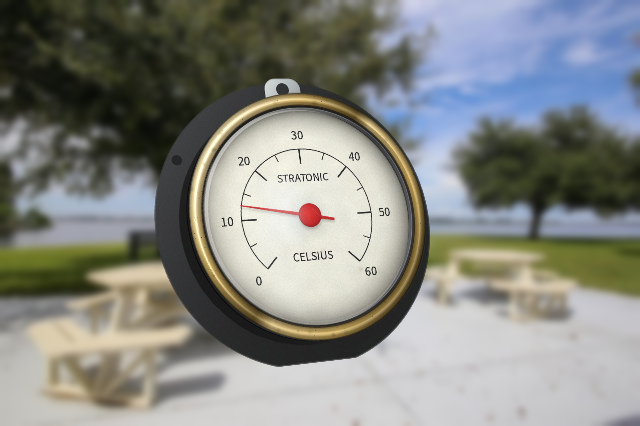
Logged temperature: 12.5
